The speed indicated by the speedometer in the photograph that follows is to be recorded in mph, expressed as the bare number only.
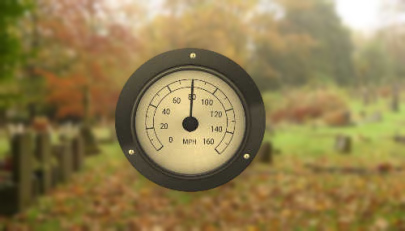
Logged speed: 80
